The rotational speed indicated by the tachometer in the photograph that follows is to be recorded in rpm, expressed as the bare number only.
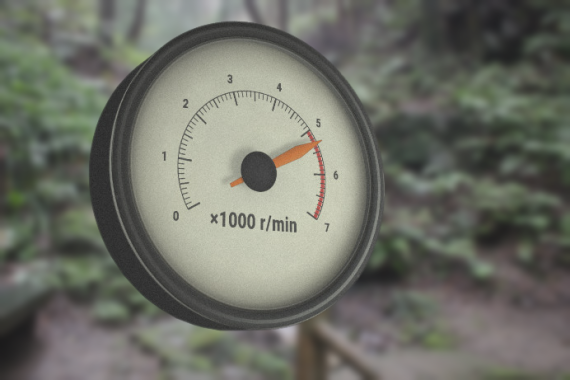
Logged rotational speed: 5300
